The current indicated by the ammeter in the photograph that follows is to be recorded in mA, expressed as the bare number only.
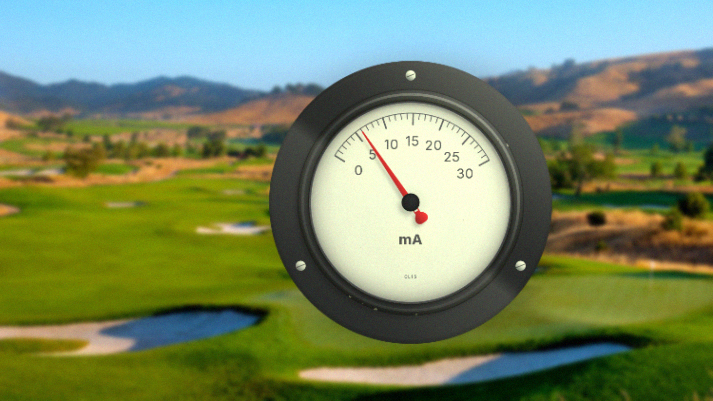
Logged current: 6
